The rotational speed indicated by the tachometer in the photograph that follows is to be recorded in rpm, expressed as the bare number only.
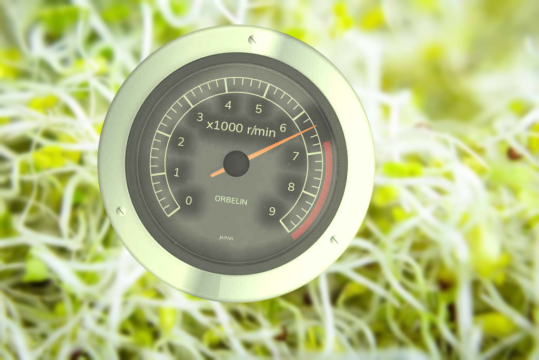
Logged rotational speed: 6400
